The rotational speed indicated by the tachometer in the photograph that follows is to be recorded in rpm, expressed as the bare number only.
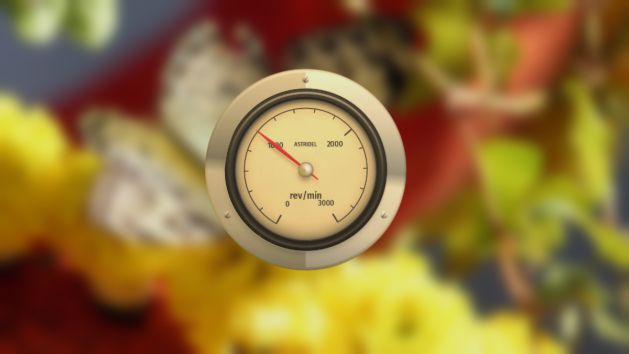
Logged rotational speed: 1000
